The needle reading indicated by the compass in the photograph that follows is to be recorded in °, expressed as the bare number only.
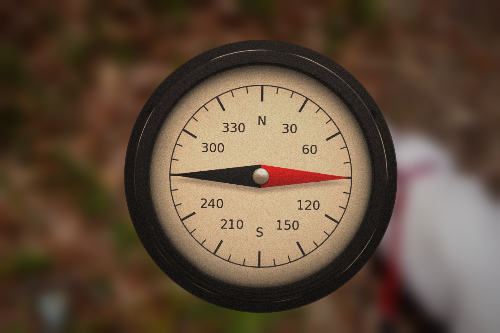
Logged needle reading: 90
